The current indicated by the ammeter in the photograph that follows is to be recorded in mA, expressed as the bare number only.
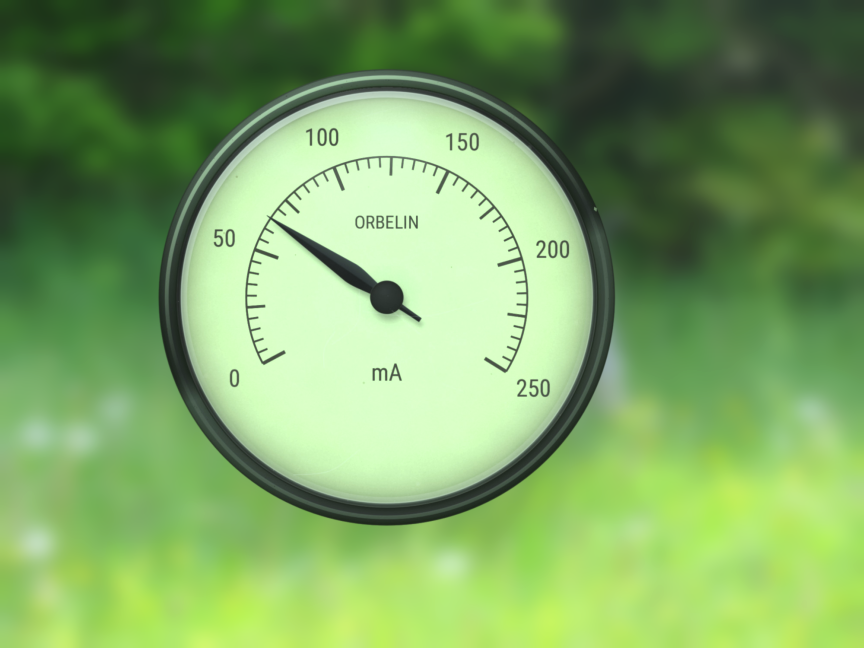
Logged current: 65
